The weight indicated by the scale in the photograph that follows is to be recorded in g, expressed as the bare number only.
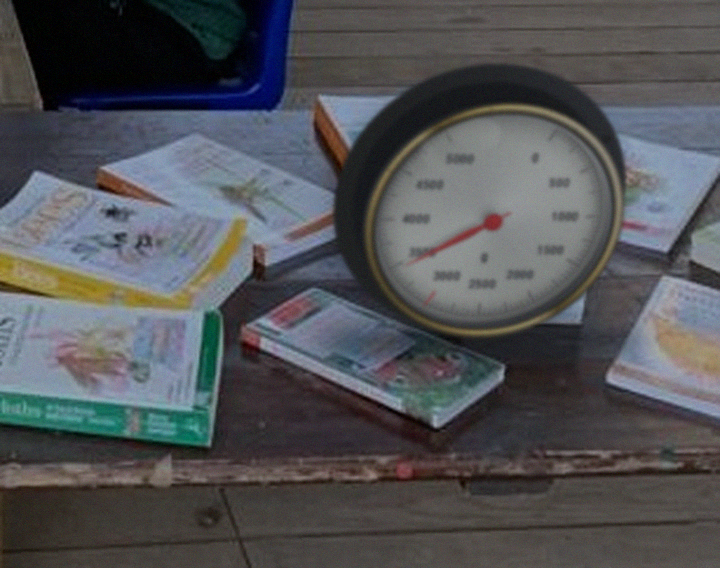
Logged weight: 3500
